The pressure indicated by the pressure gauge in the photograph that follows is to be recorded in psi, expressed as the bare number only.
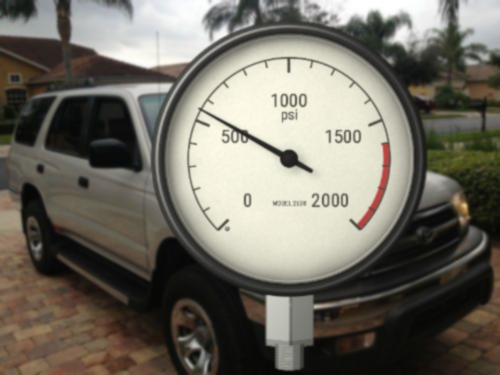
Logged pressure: 550
